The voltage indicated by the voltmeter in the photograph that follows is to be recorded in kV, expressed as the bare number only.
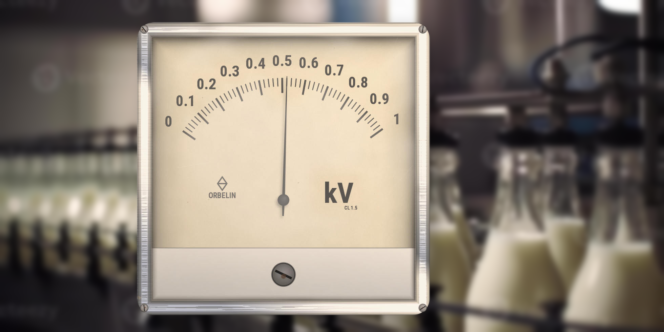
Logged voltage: 0.52
